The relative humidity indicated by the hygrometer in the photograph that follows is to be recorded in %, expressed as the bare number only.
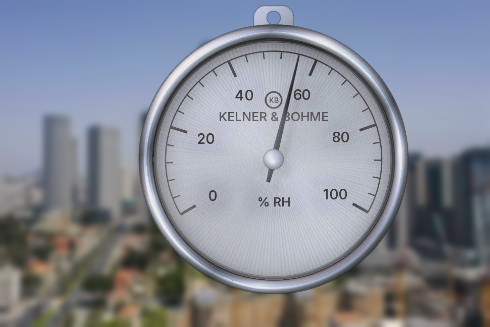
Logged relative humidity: 56
